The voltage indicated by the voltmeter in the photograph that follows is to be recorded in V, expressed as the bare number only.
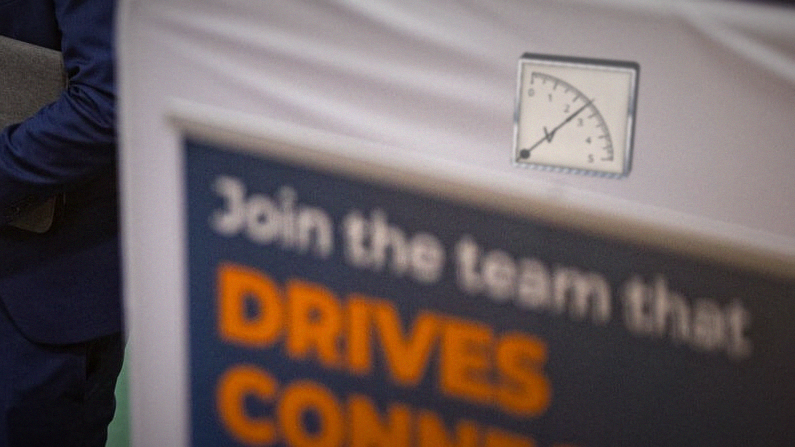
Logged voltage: 2.5
